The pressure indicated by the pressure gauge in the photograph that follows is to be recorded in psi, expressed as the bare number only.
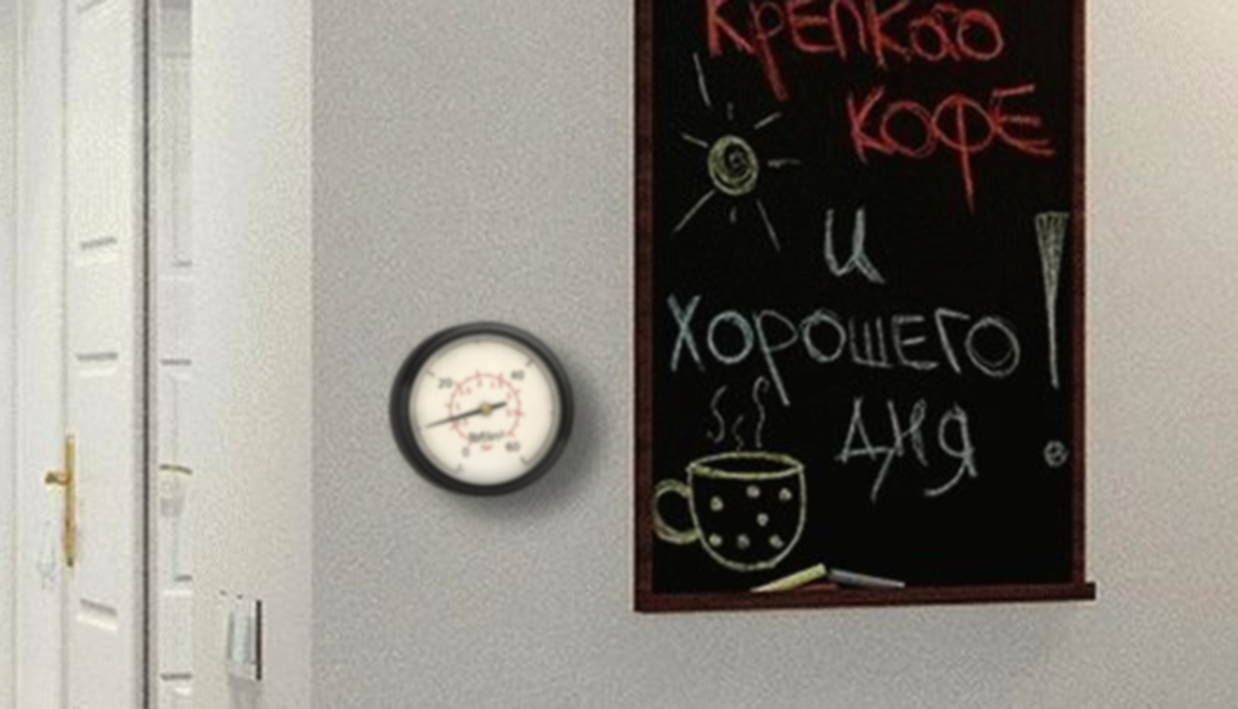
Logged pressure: 10
